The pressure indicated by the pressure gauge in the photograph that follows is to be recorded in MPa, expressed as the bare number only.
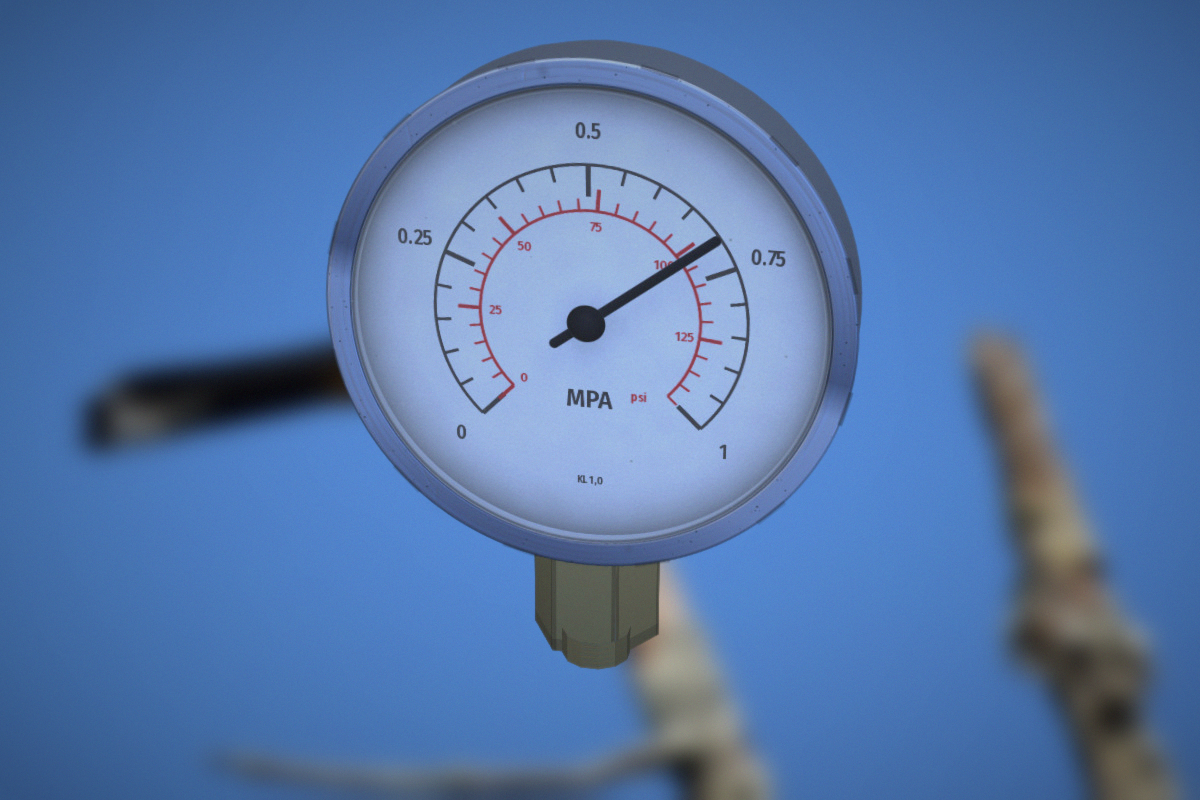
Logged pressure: 0.7
